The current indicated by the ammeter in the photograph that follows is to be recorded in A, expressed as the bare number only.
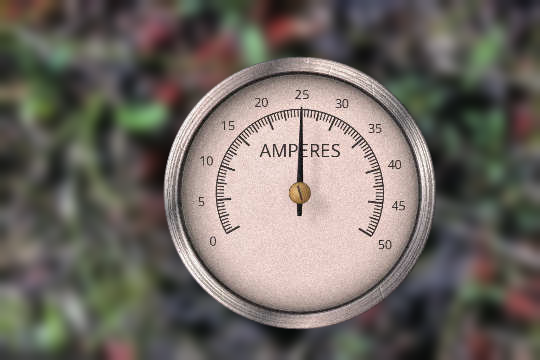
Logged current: 25
